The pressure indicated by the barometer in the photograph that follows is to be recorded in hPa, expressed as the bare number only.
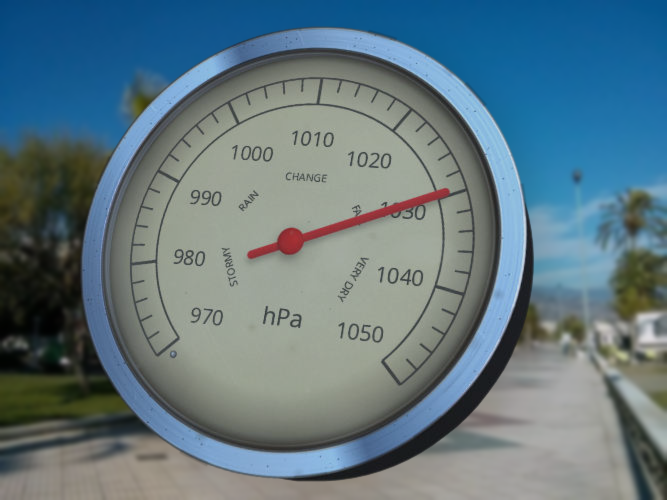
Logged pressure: 1030
